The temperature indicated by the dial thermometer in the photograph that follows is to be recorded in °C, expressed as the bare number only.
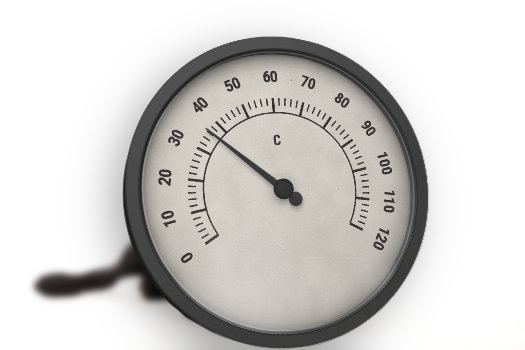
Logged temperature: 36
